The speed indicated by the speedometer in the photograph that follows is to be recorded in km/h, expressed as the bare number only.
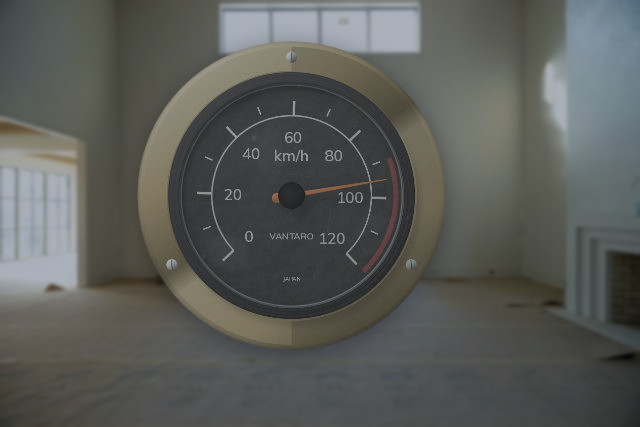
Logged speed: 95
